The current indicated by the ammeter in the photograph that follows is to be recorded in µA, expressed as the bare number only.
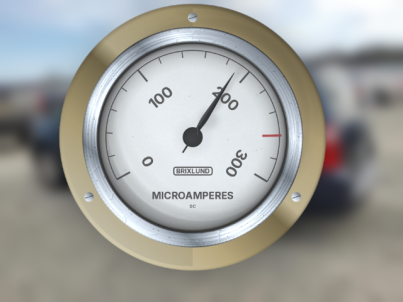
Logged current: 190
